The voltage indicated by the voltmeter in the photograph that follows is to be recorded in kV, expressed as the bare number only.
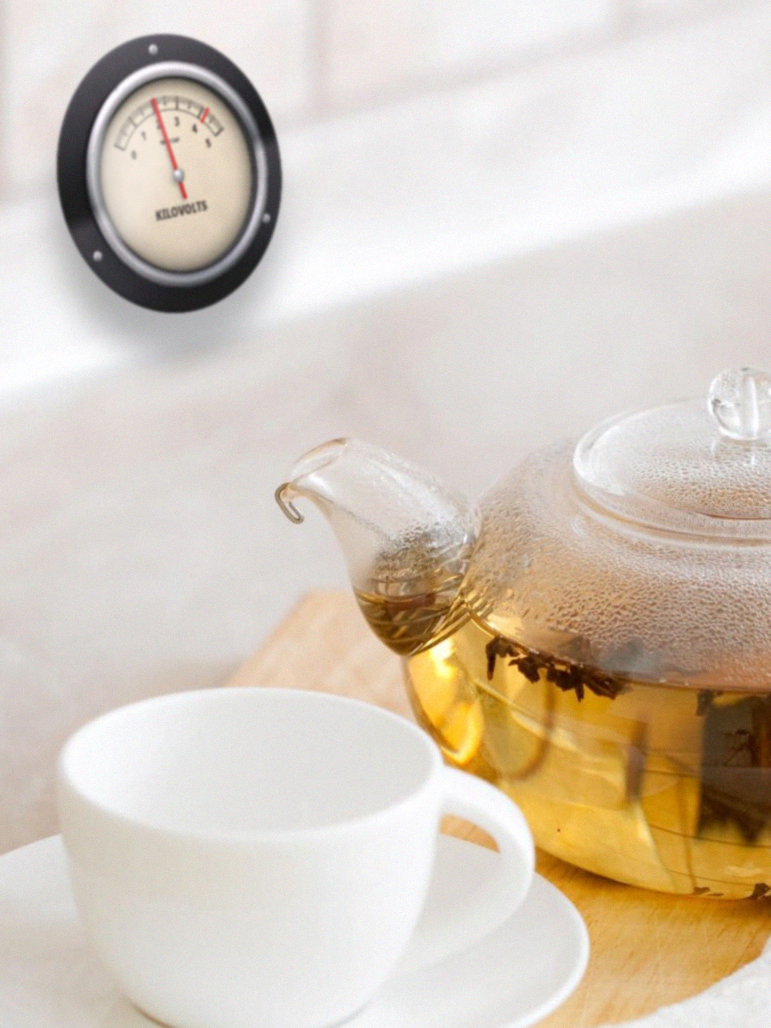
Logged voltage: 2
